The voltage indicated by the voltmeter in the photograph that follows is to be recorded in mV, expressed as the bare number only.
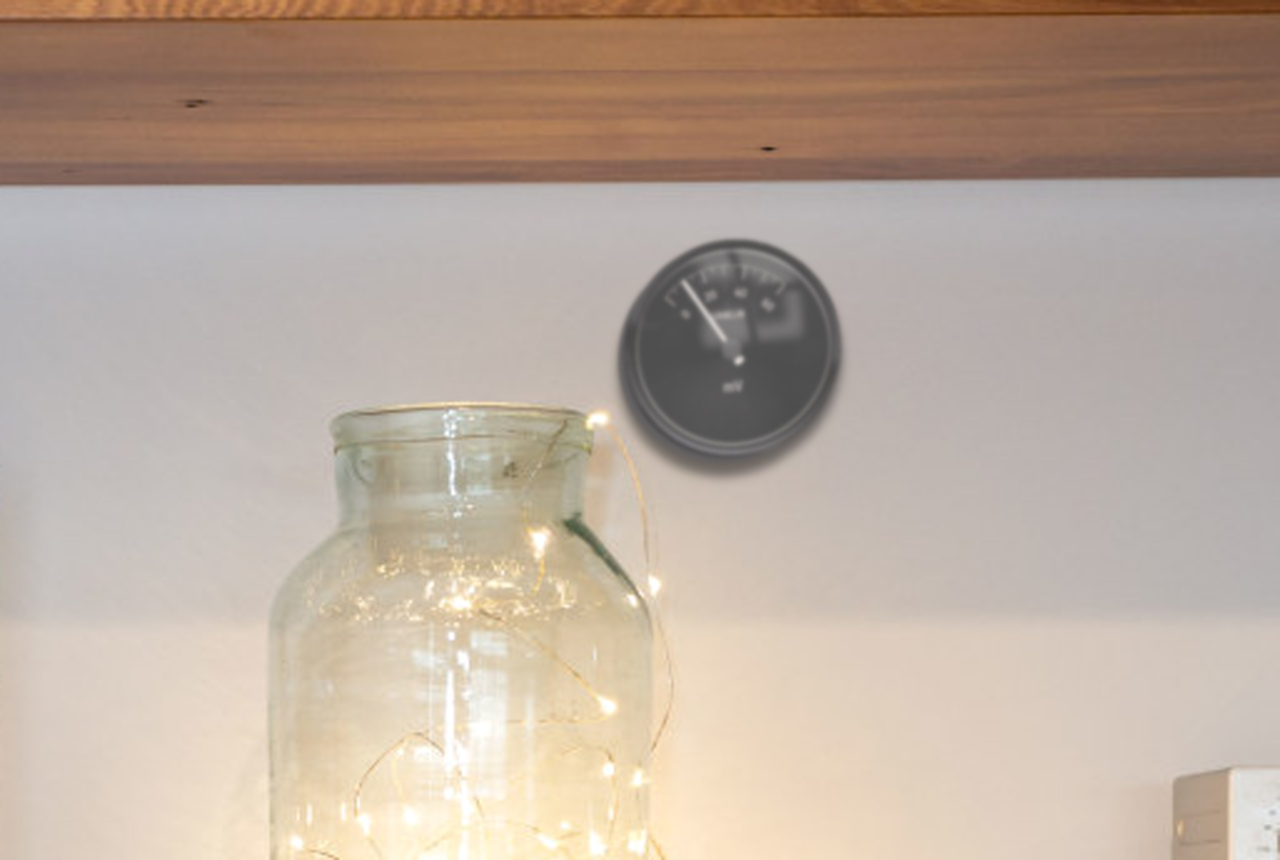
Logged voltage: 10
